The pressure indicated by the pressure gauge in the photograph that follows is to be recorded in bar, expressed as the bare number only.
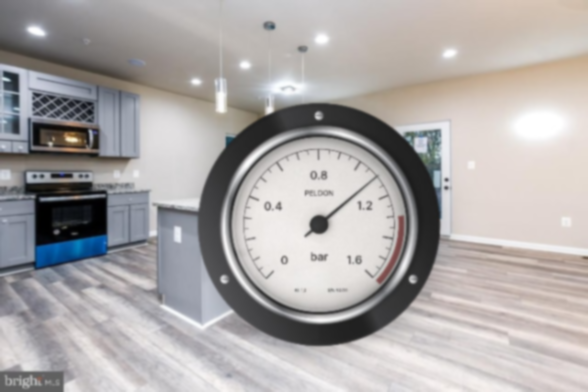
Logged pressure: 1.1
